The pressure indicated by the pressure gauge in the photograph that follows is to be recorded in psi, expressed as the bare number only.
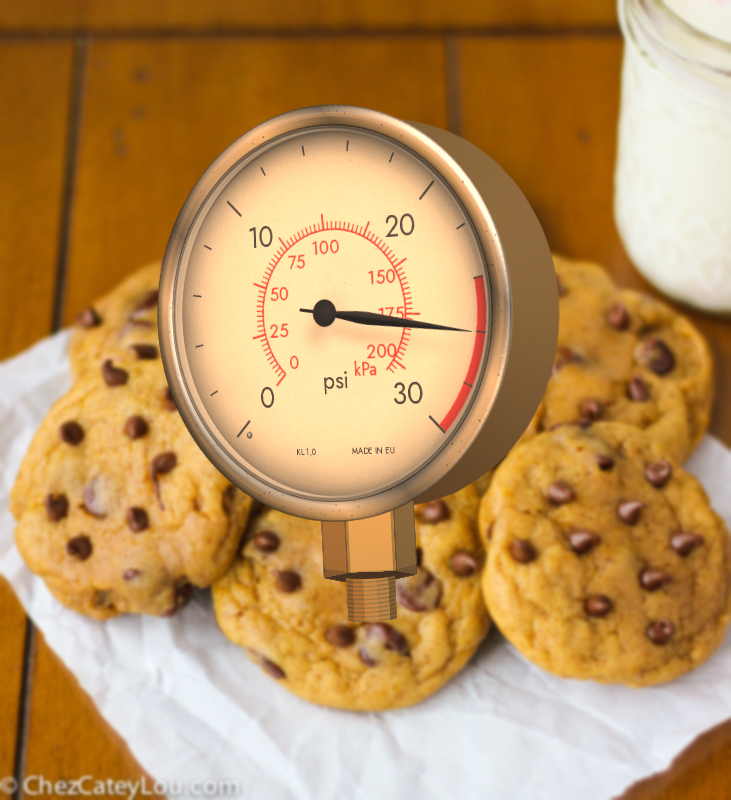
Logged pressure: 26
